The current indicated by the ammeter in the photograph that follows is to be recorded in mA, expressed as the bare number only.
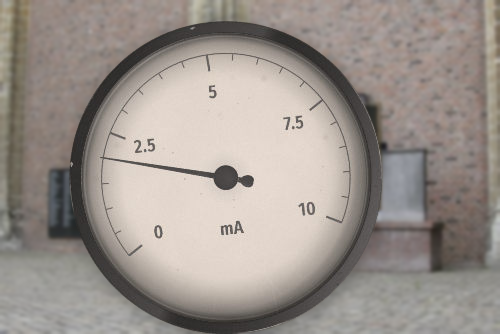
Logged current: 2
